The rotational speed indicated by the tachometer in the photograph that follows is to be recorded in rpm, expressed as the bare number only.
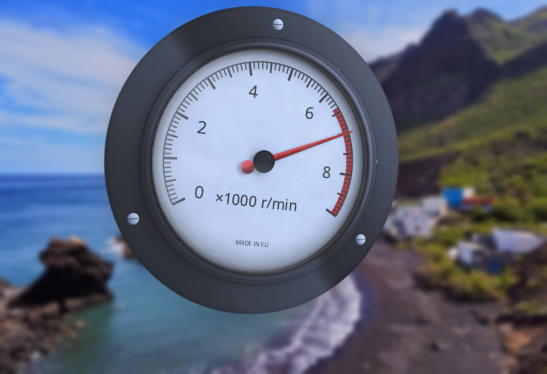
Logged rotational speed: 7000
